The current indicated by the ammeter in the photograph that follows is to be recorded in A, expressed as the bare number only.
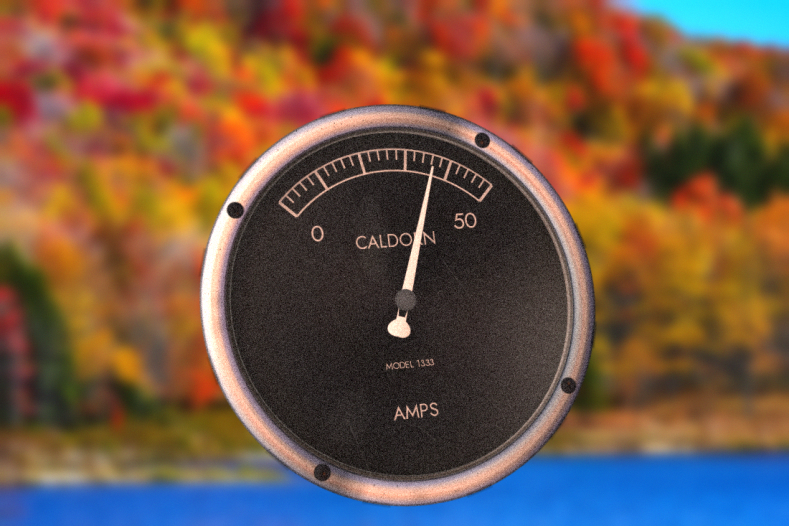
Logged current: 36
